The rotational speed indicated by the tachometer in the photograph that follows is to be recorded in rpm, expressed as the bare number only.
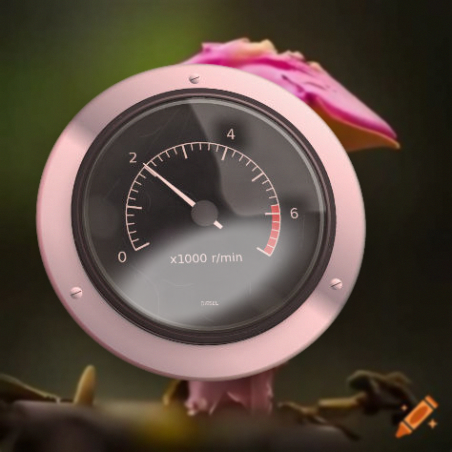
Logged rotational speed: 2000
